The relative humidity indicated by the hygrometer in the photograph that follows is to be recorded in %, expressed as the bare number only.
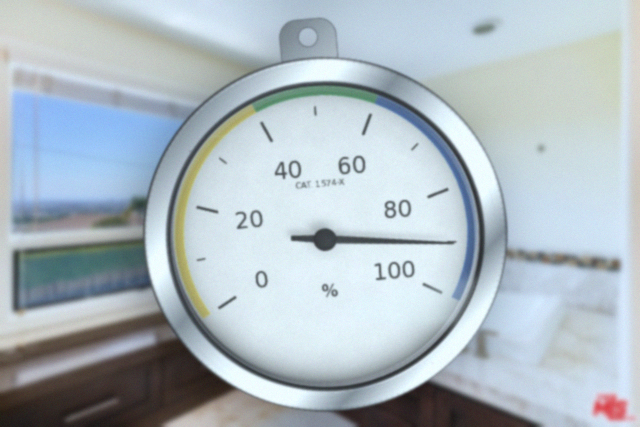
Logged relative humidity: 90
